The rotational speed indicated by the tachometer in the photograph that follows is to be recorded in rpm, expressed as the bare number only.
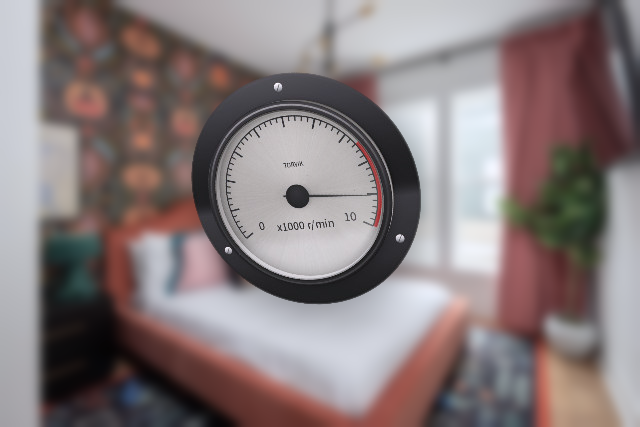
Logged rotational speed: 9000
